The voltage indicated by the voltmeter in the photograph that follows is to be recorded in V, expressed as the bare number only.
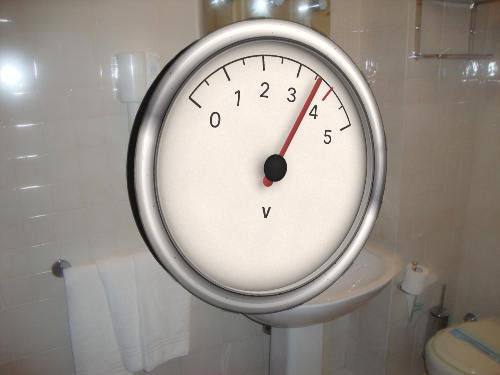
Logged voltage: 3.5
